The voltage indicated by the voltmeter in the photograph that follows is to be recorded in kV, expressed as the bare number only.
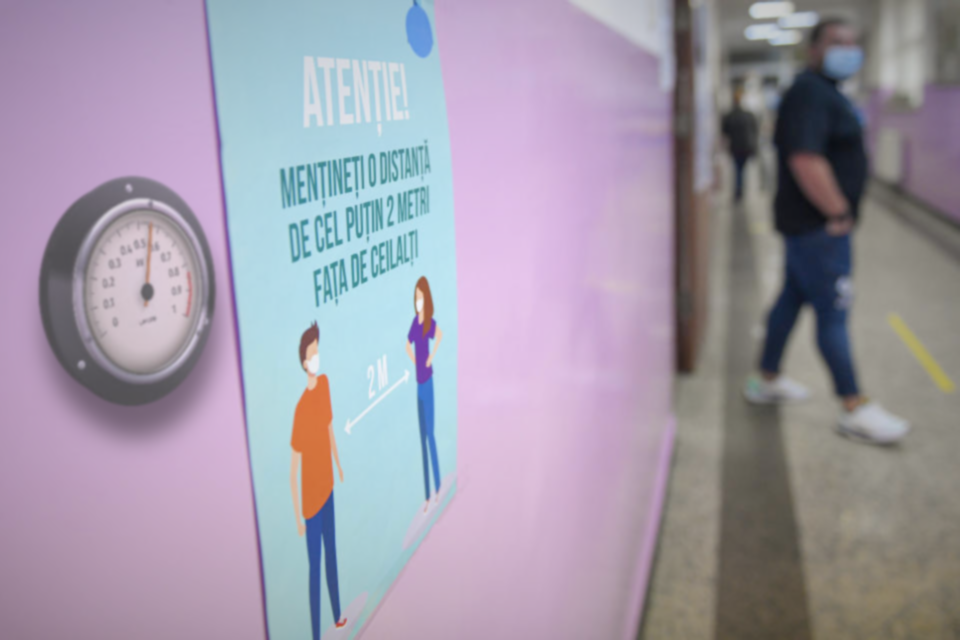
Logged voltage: 0.55
